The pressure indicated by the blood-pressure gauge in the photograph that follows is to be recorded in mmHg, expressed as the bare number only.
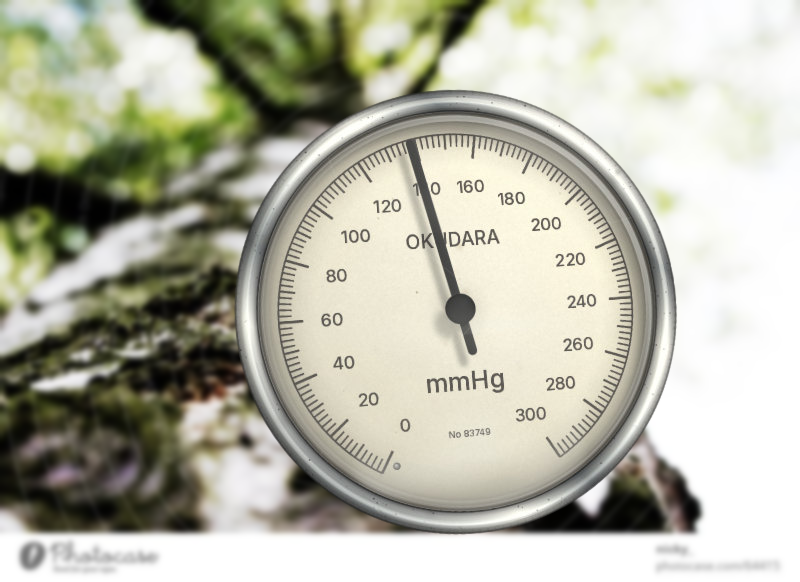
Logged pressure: 138
